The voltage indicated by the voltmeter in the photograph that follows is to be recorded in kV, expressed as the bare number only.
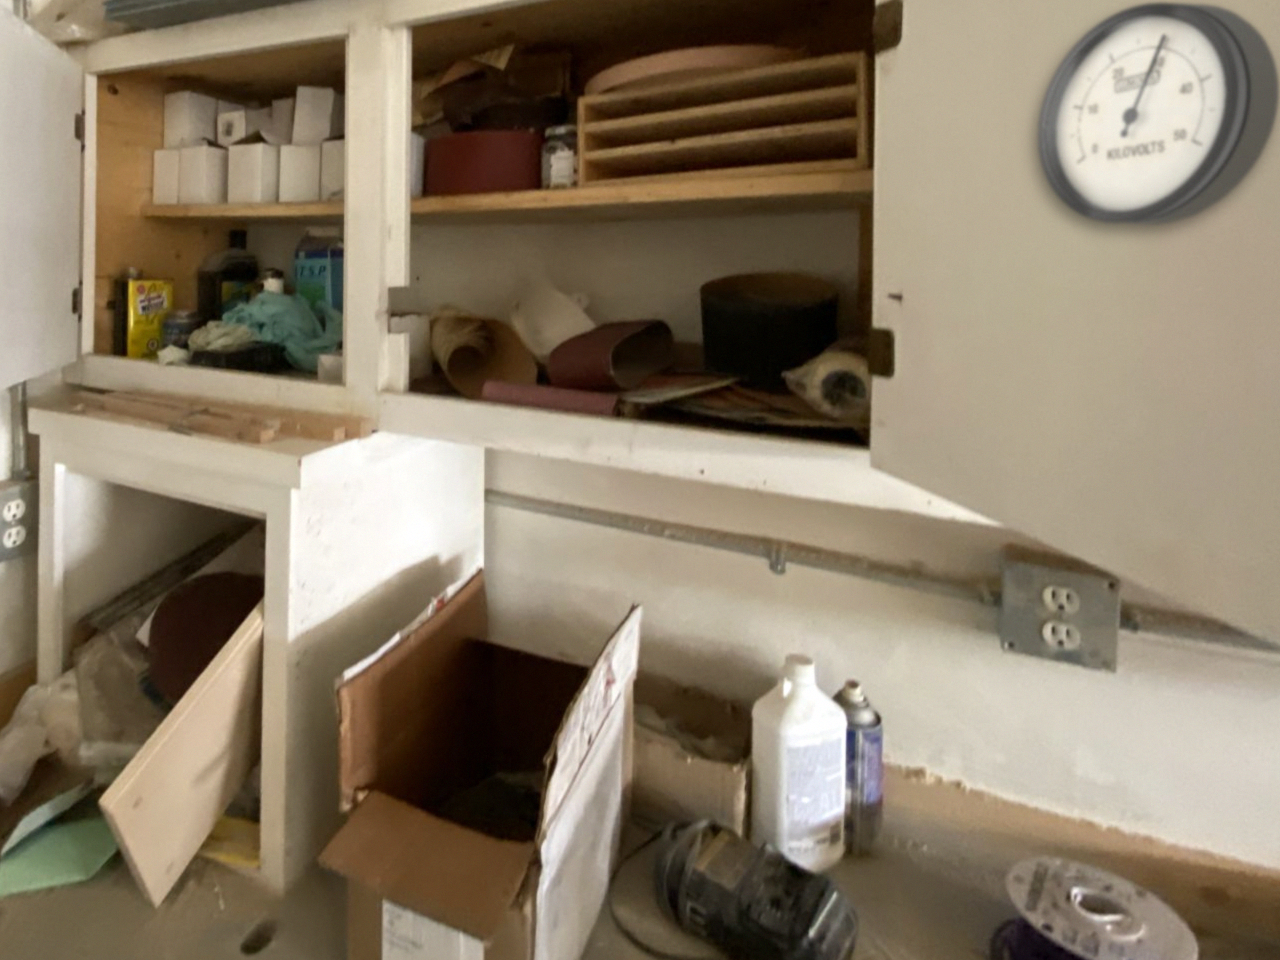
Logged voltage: 30
